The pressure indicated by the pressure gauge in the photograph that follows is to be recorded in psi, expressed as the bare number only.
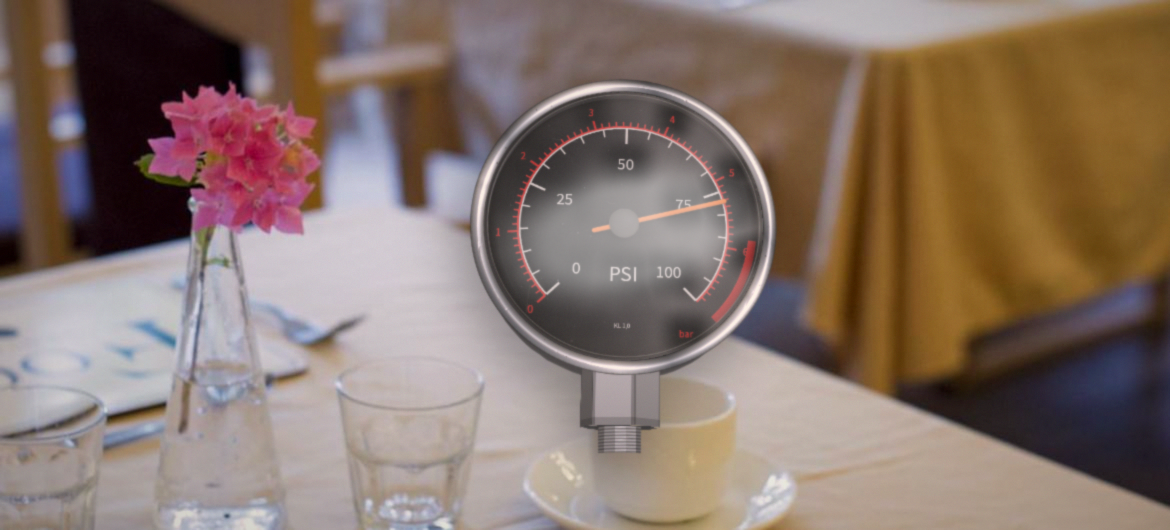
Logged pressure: 77.5
